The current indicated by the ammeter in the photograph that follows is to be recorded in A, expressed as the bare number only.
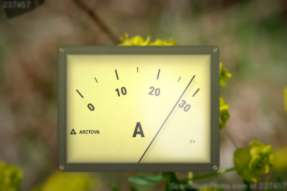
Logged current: 27.5
